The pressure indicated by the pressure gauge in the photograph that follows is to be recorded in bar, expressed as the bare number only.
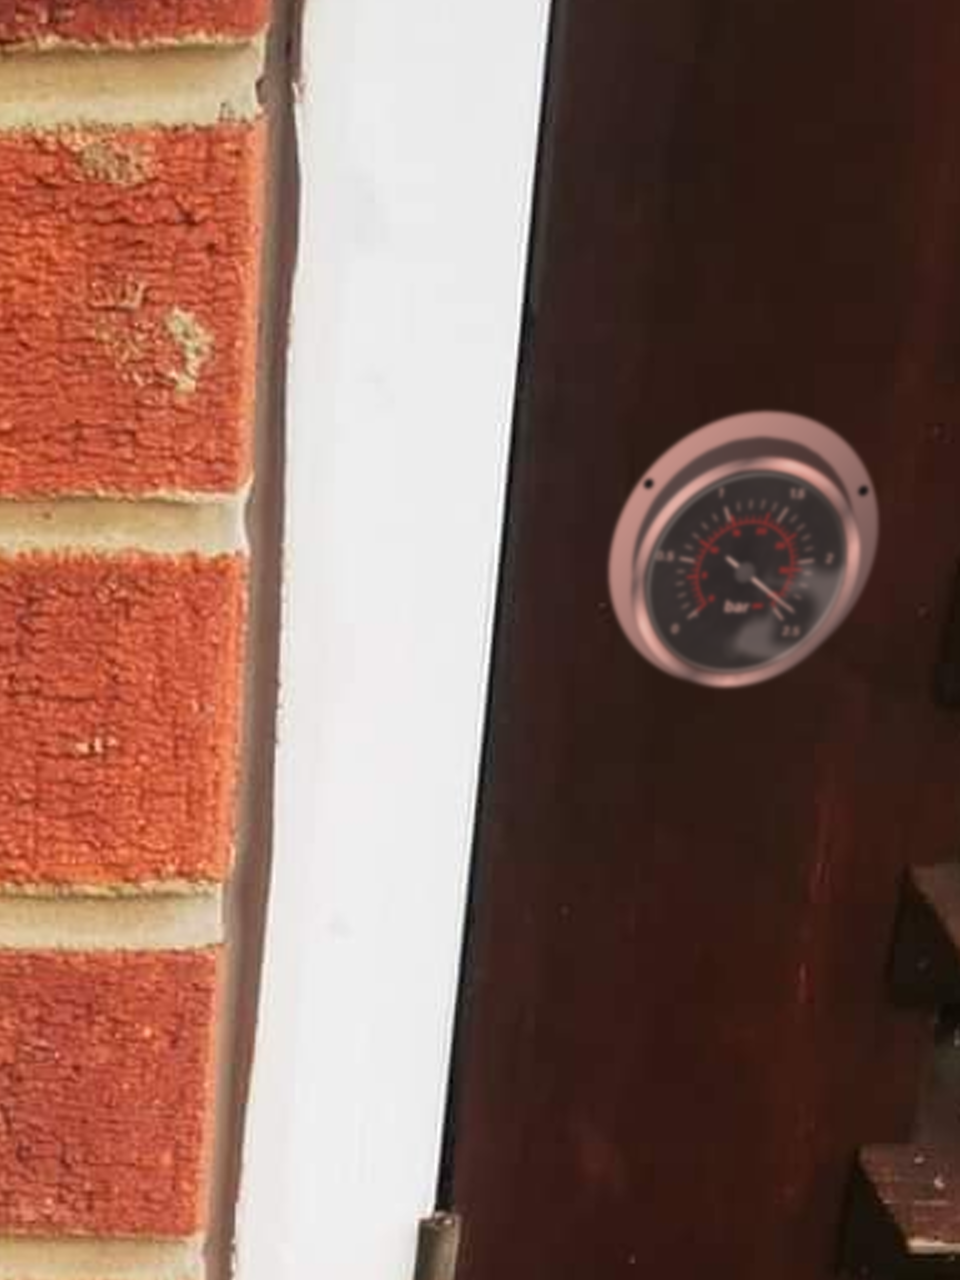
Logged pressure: 2.4
